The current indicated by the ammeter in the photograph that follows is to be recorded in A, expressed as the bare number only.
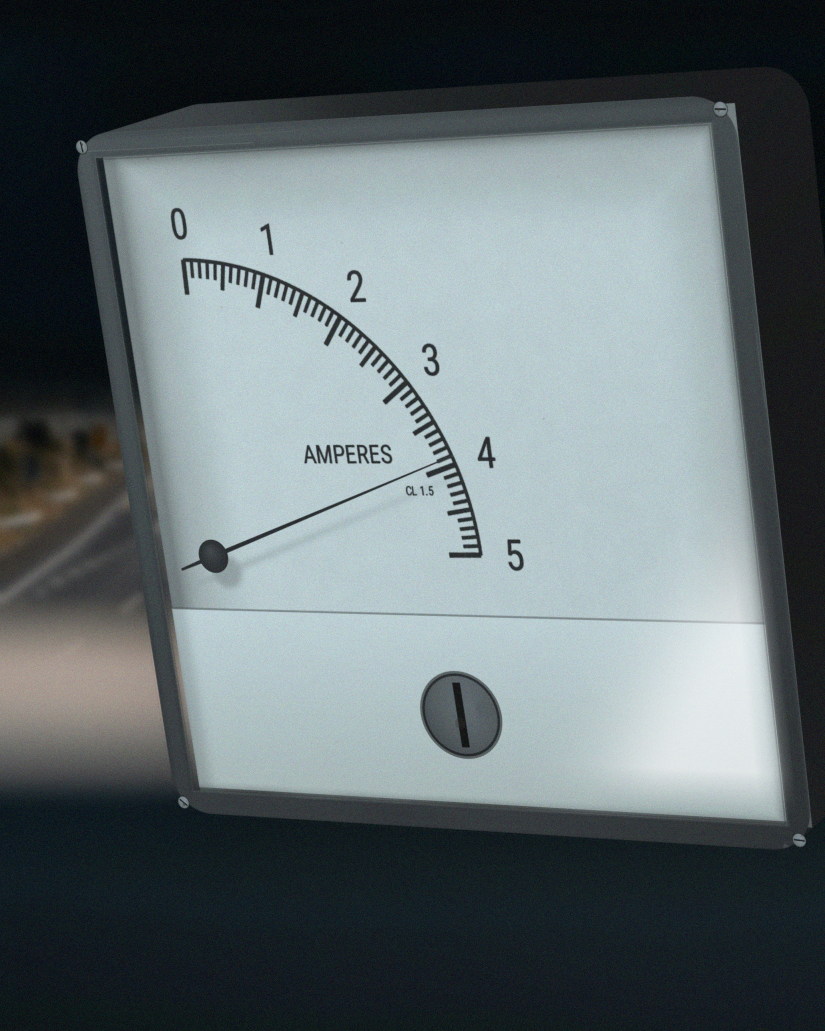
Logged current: 3.9
